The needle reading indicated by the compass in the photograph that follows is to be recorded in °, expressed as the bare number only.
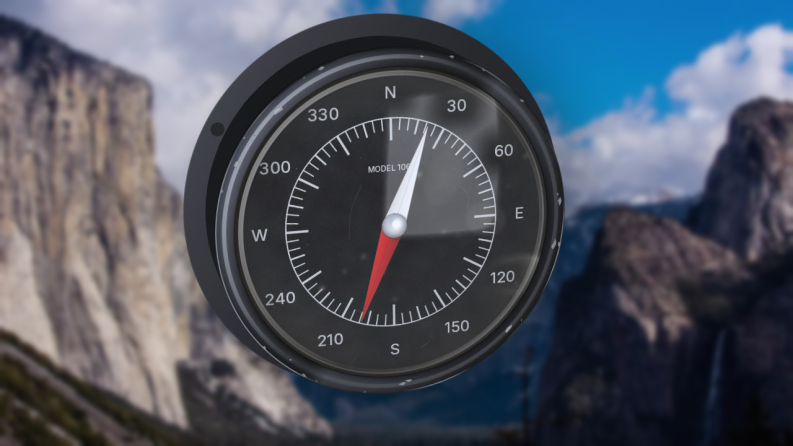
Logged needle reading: 200
